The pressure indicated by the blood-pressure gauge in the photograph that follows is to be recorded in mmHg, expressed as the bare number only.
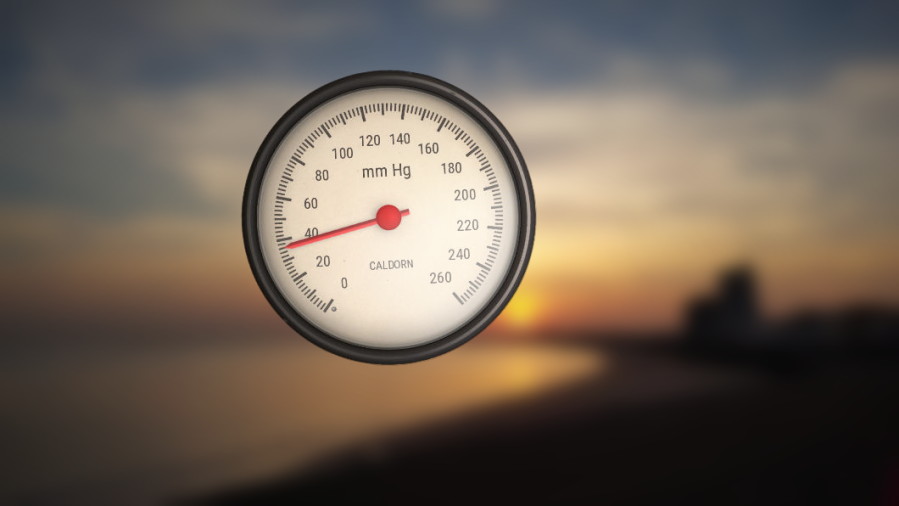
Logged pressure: 36
